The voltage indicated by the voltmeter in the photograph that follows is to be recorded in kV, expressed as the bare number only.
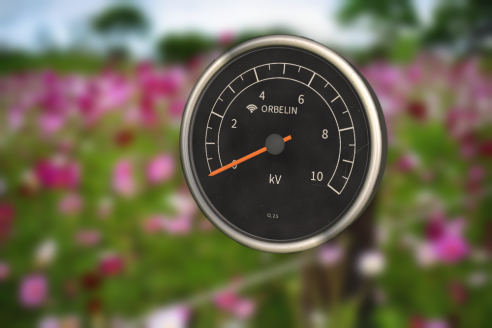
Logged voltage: 0
